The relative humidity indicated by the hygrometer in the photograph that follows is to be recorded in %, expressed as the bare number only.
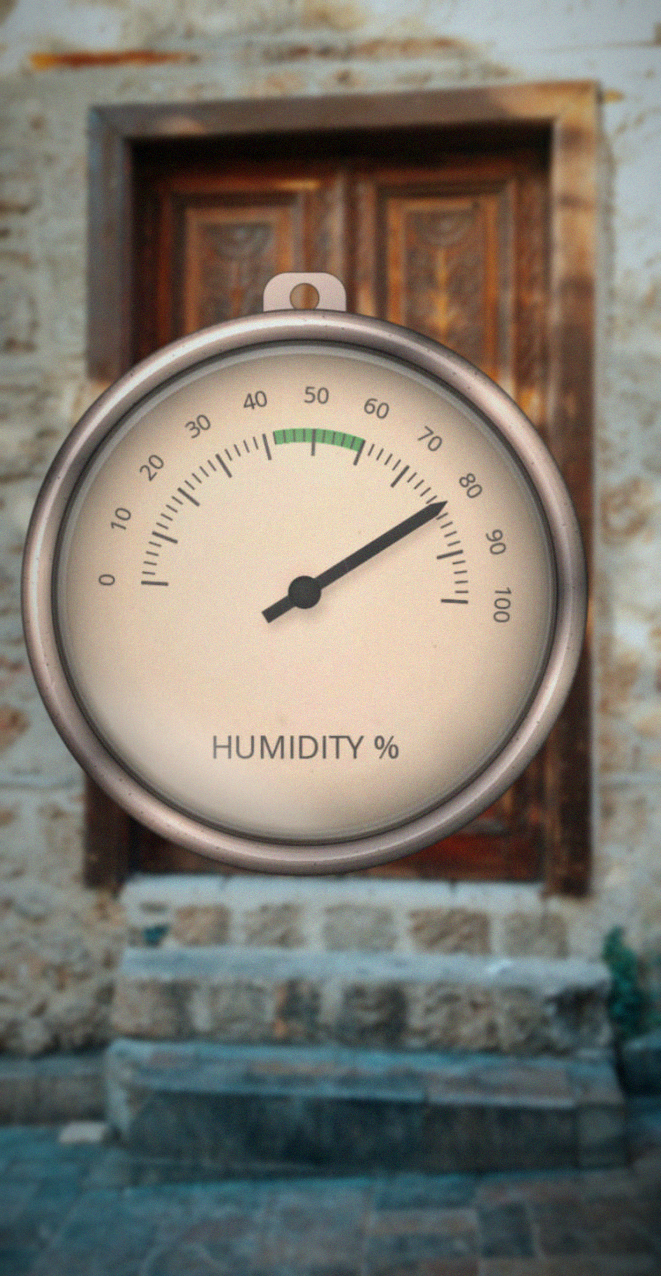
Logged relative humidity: 80
